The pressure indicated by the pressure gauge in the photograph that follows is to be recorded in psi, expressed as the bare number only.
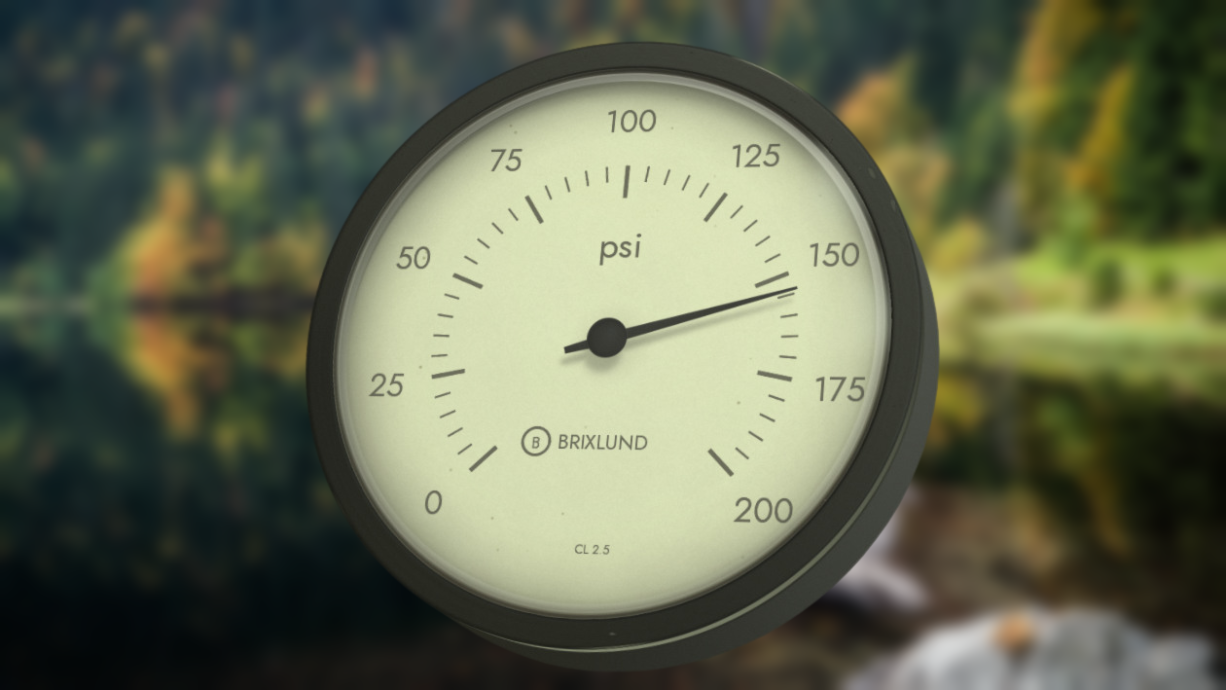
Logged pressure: 155
